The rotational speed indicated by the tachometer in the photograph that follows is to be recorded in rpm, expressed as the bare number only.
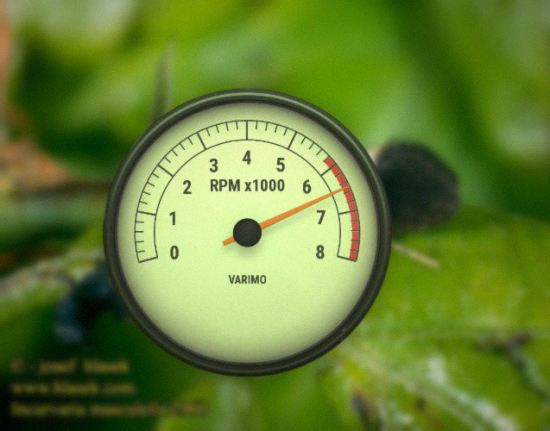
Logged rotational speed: 6500
